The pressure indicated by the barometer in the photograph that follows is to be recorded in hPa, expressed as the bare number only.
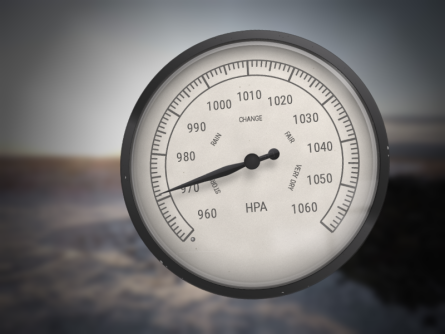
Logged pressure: 971
